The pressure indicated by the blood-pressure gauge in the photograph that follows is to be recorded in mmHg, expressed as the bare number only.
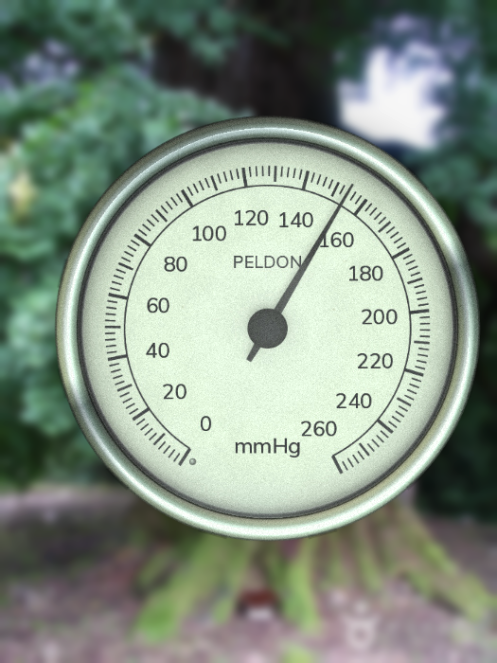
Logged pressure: 154
